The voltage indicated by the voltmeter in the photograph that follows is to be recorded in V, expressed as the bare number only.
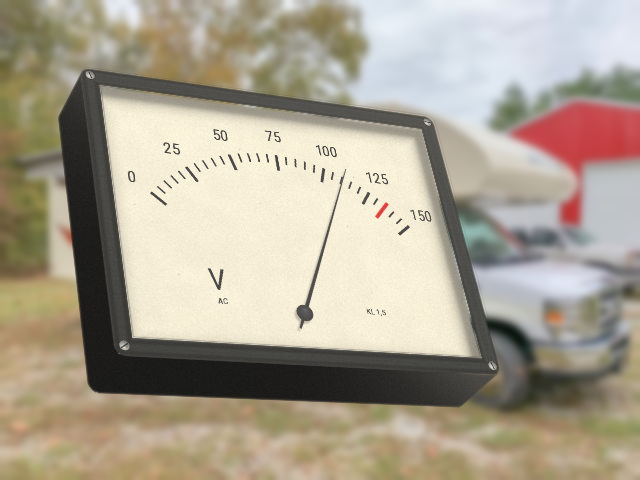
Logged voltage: 110
